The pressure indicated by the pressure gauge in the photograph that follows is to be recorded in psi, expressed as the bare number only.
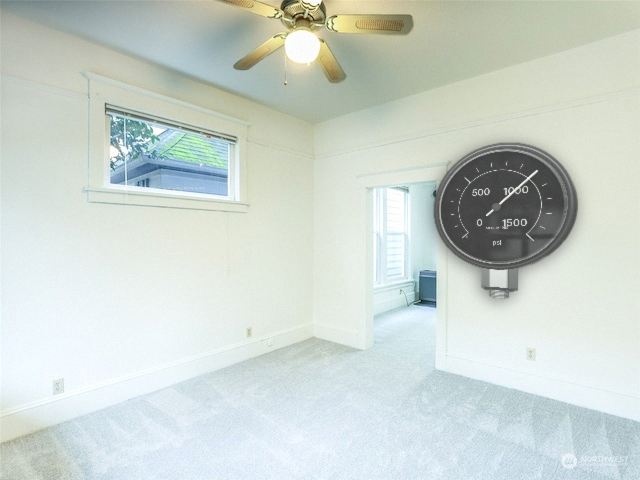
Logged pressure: 1000
